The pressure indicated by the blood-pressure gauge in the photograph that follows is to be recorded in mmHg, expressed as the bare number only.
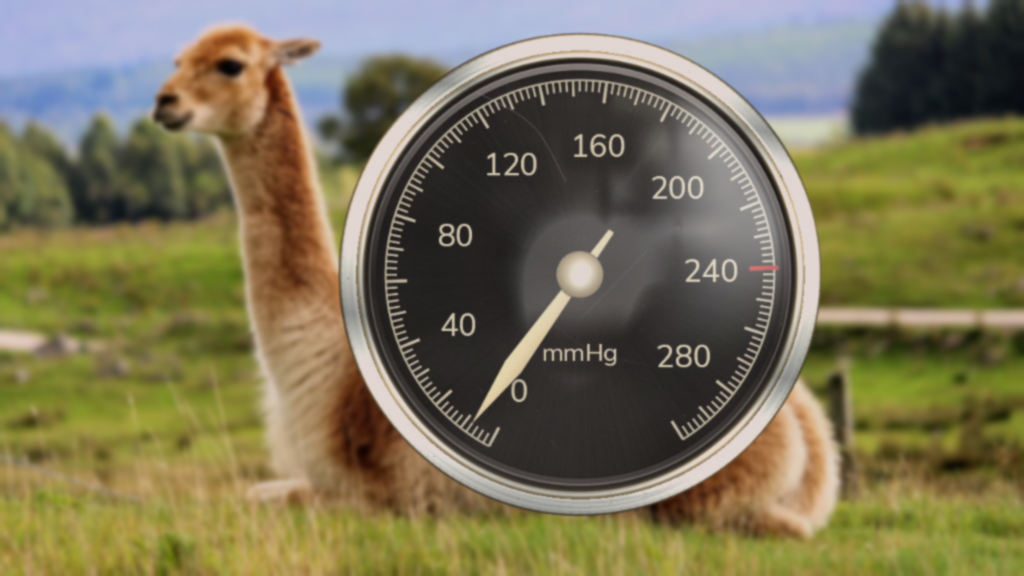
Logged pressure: 8
